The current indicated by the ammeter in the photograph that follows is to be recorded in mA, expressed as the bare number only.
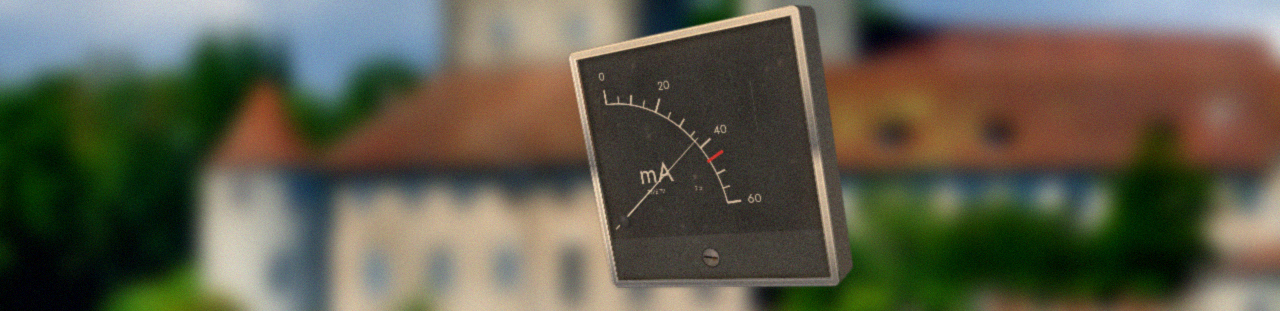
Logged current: 37.5
